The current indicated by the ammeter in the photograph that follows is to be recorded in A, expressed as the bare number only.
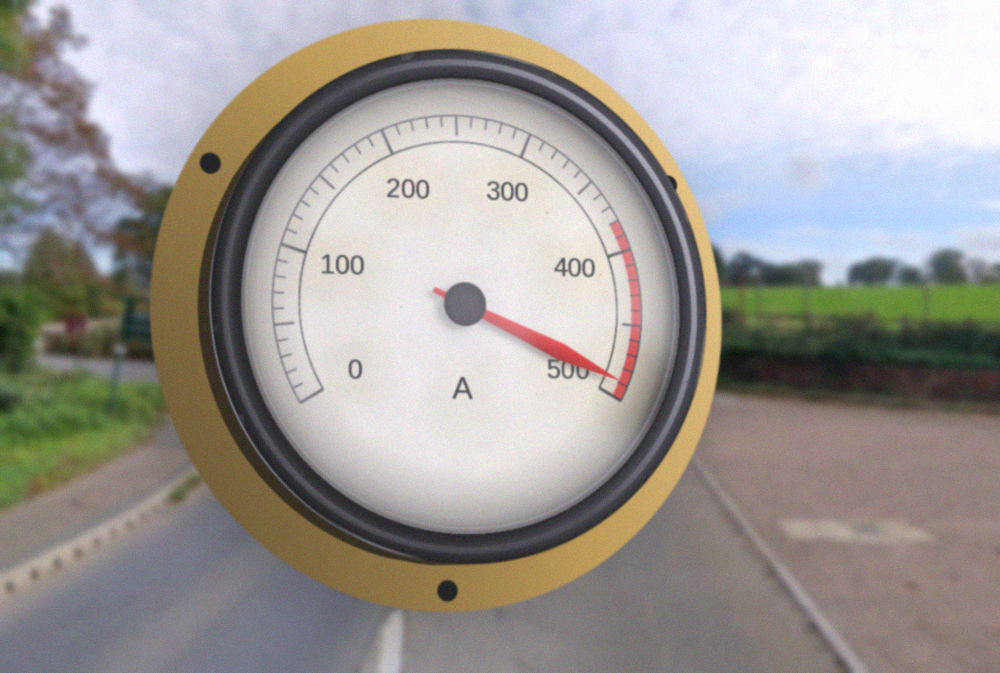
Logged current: 490
